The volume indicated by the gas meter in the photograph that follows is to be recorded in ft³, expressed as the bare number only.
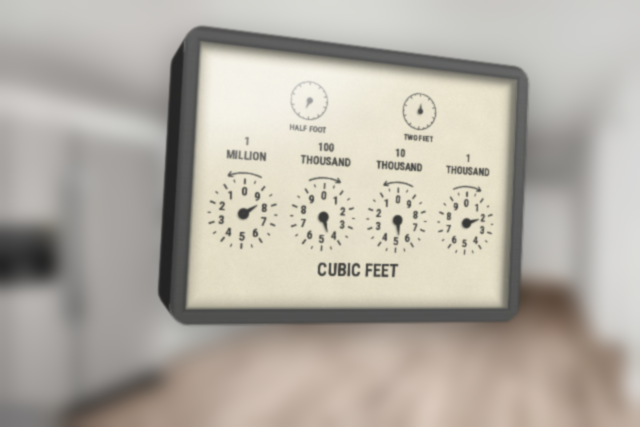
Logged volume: 845200
